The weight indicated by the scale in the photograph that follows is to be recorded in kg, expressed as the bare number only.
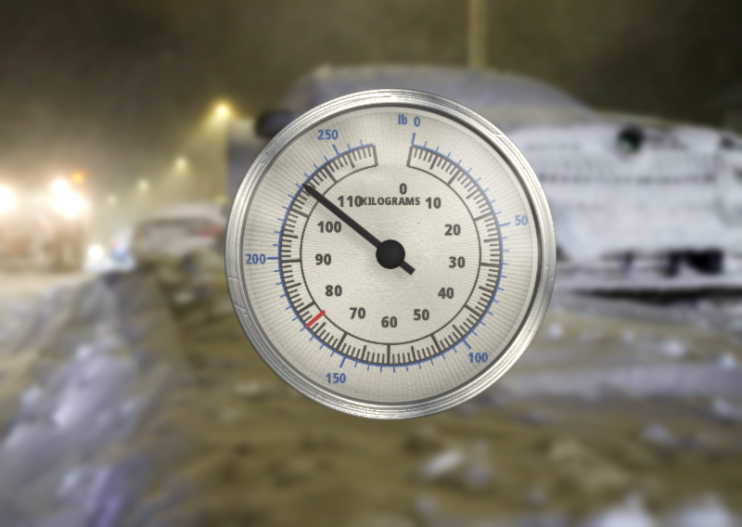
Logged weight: 105
